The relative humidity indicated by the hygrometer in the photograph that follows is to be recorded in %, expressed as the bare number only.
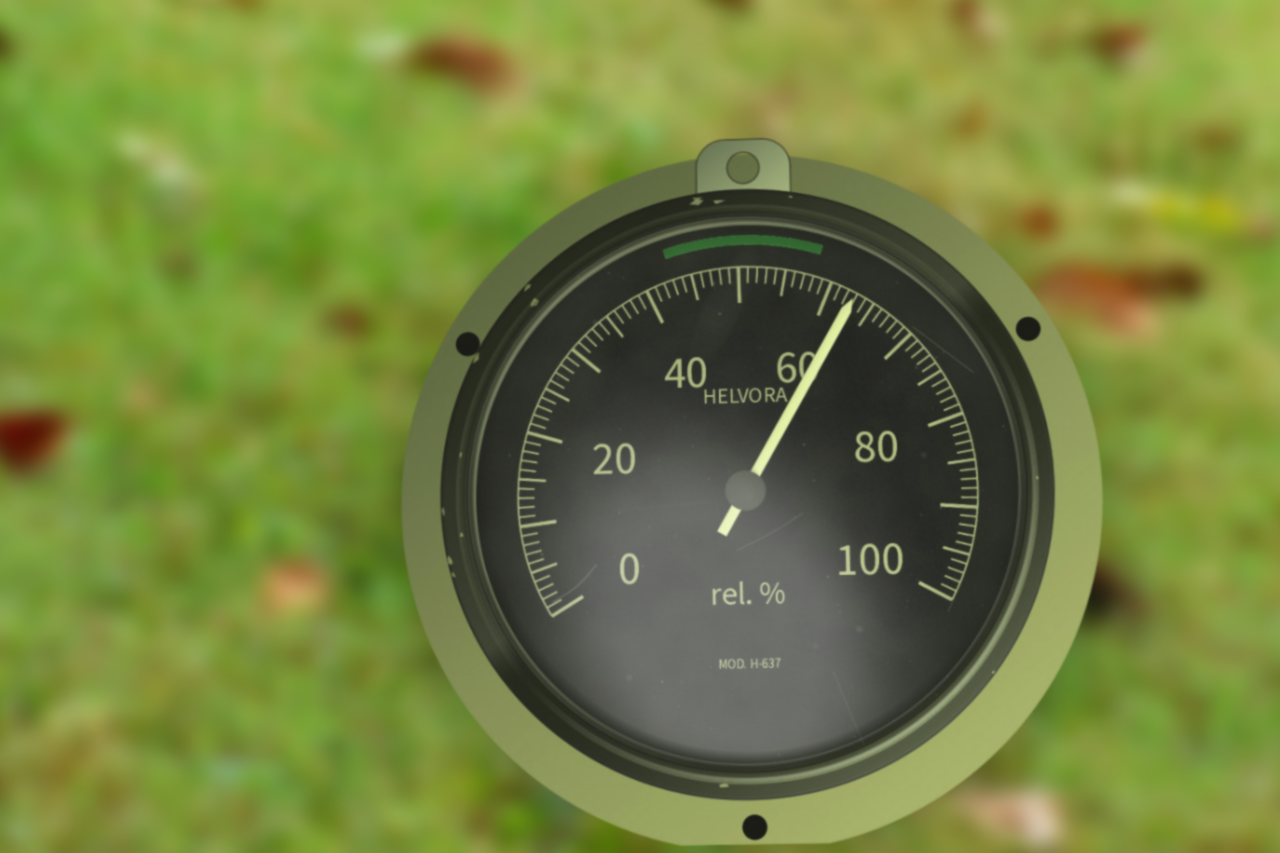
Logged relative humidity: 63
